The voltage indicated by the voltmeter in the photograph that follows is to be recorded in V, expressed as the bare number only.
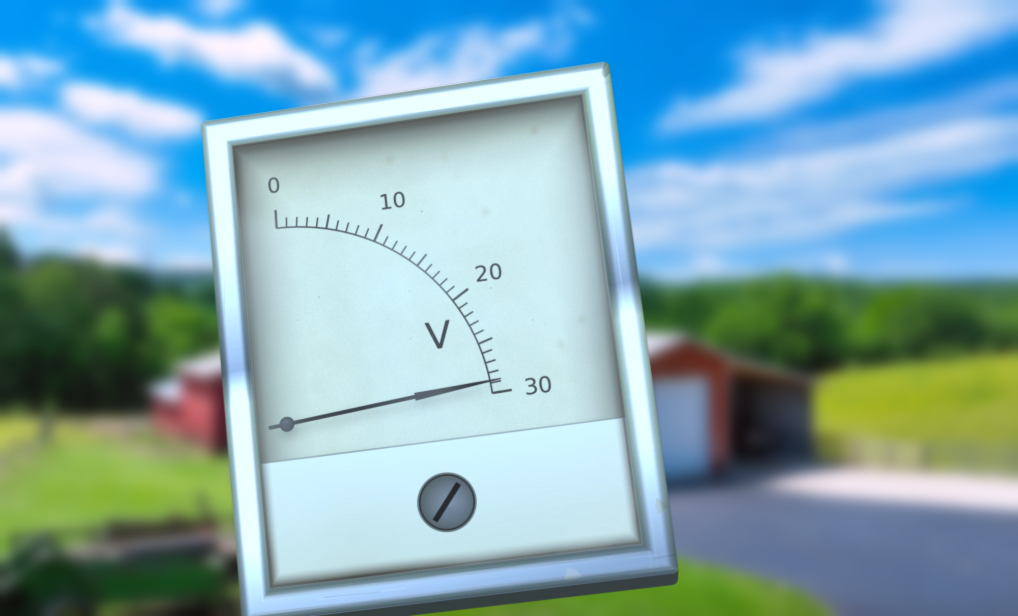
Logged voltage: 29
